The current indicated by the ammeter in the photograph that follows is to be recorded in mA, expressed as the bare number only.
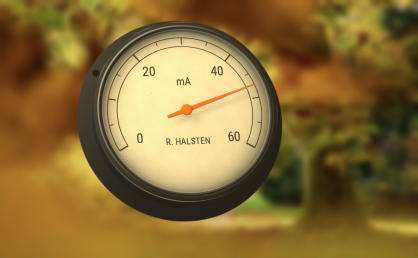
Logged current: 47.5
